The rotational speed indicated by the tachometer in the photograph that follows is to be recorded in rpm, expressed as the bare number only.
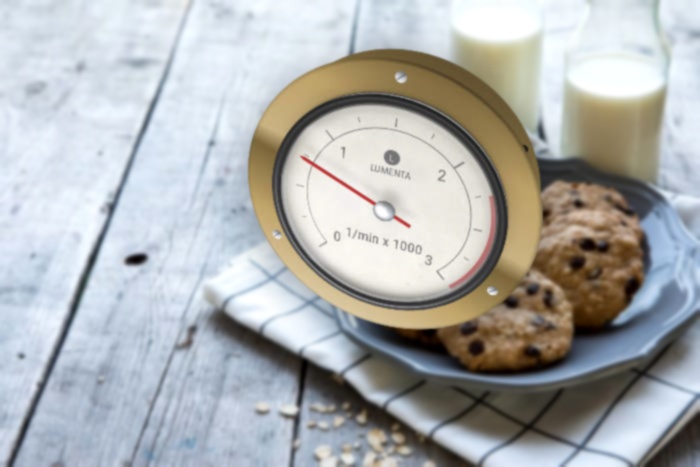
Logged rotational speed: 750
